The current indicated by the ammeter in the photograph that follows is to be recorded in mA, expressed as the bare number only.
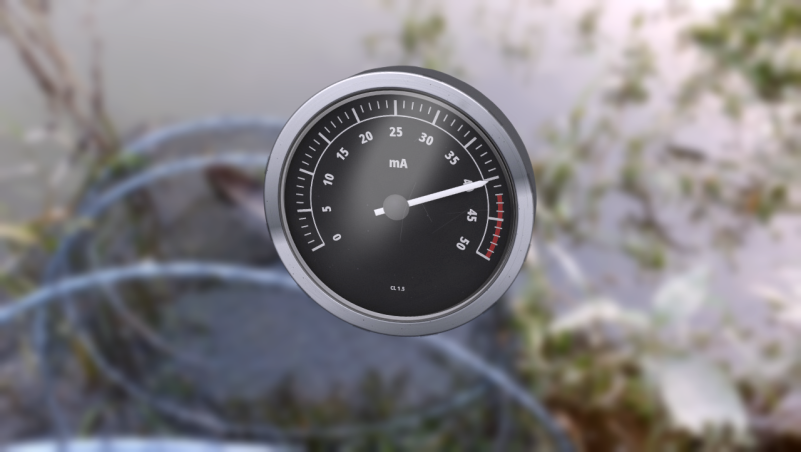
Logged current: 40
